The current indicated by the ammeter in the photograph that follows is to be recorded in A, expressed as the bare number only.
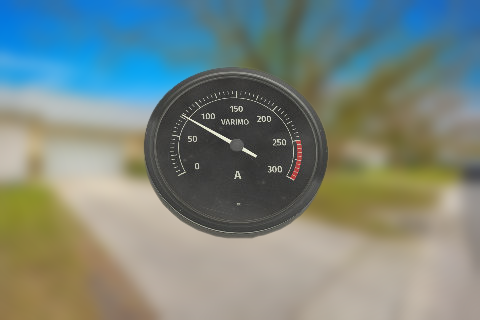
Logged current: 75
